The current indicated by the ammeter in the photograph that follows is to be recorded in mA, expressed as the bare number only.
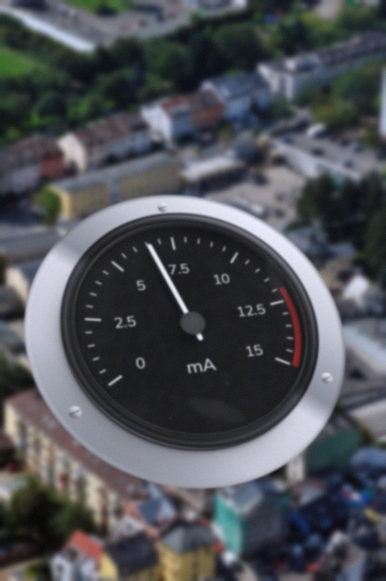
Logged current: 6.5
